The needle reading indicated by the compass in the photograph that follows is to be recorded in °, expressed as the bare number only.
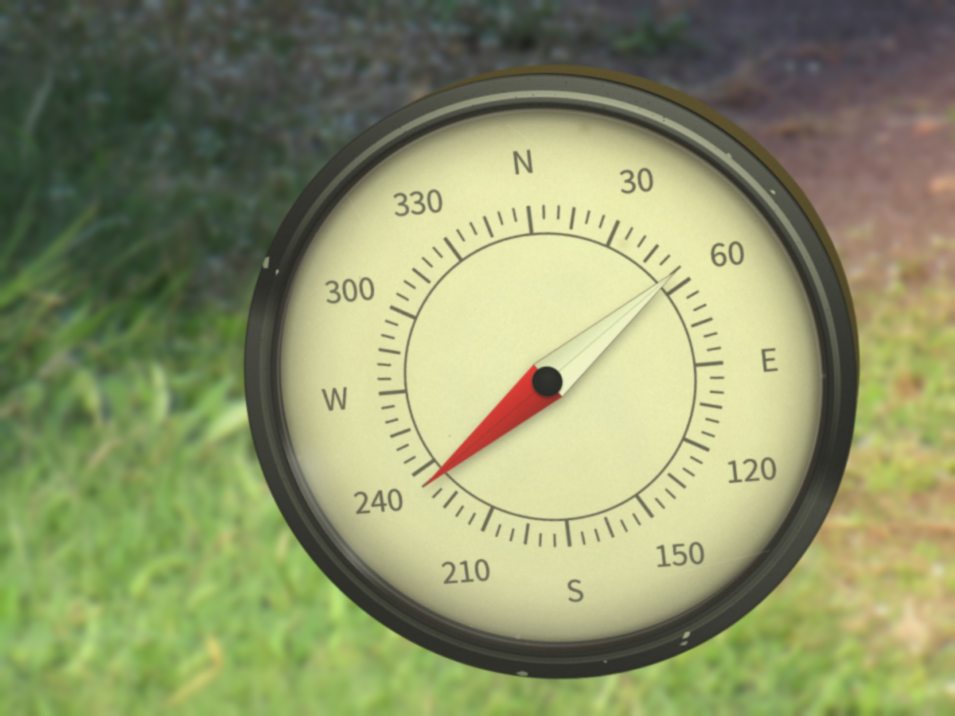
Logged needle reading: 235
